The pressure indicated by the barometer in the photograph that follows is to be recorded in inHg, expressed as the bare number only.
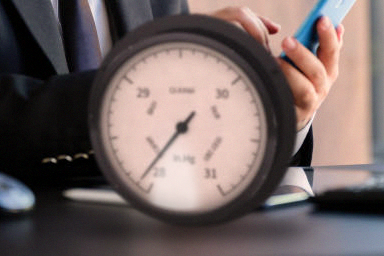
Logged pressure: 28.1
